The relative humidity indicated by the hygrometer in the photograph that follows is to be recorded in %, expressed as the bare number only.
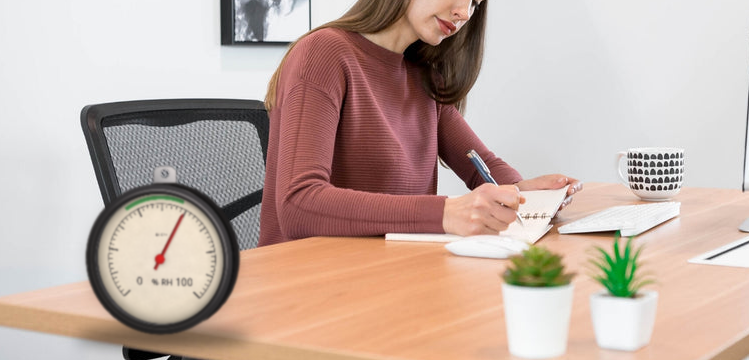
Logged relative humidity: 60
